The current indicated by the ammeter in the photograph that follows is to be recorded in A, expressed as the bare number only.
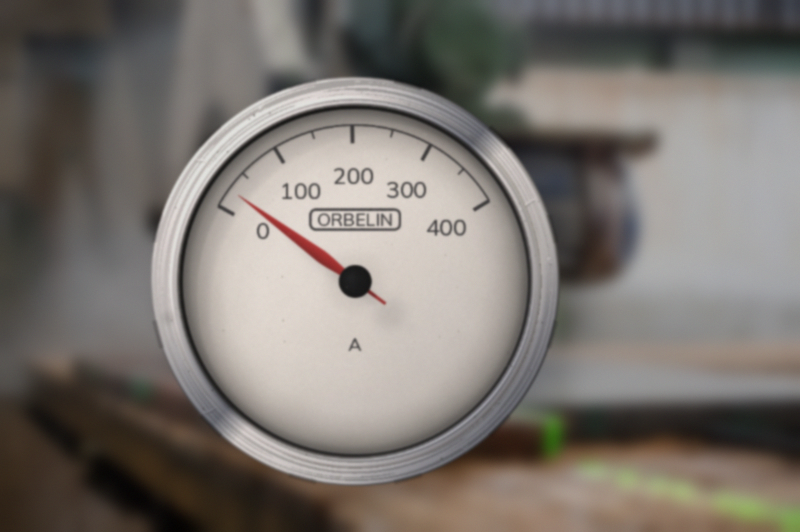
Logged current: 25
